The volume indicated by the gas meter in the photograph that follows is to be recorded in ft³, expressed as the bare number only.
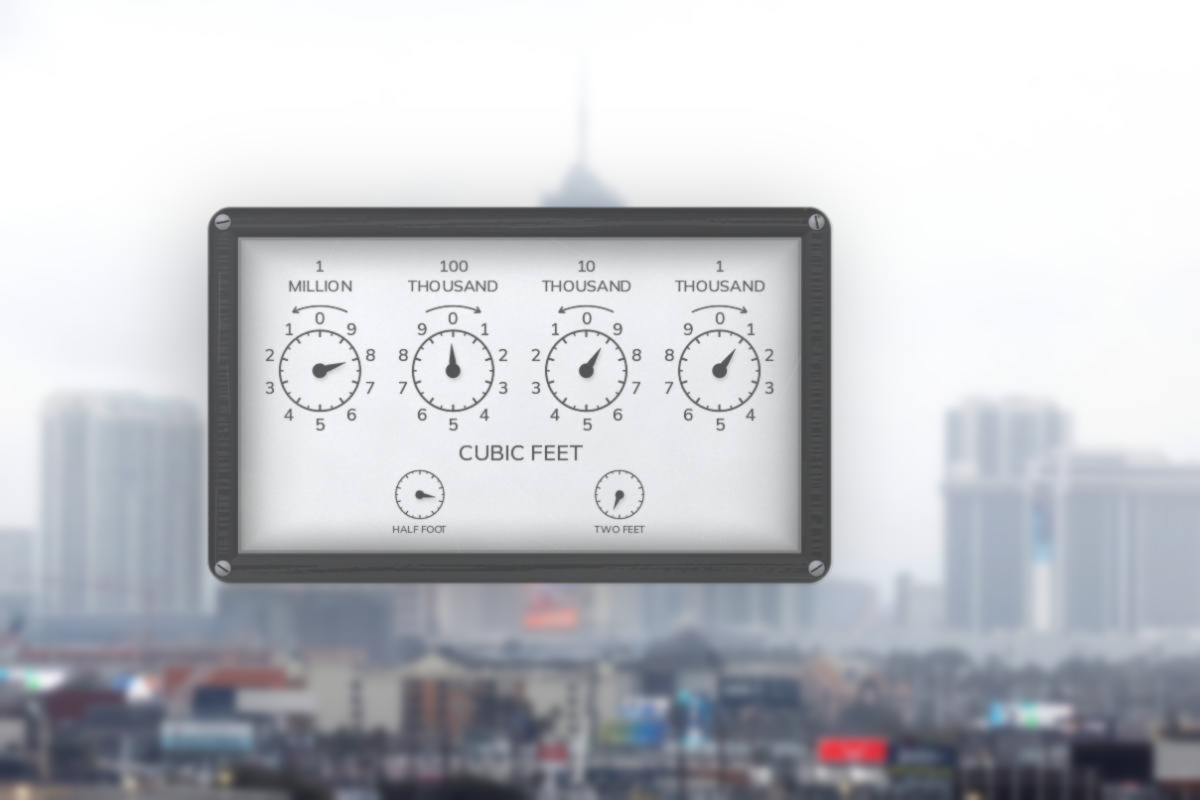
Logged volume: 799100
